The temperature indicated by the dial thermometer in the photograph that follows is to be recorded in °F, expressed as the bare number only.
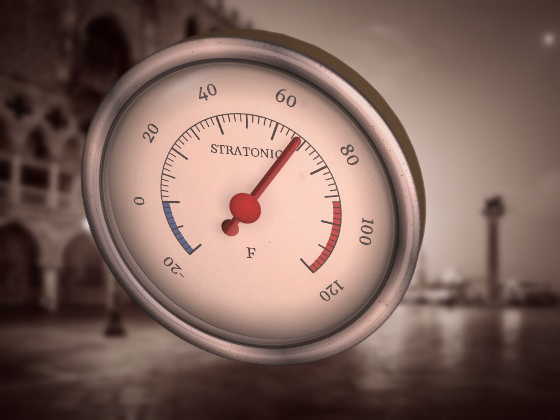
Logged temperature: 68
